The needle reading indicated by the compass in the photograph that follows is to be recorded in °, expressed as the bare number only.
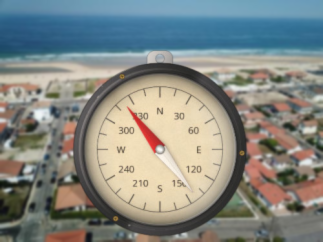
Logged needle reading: 322.5
